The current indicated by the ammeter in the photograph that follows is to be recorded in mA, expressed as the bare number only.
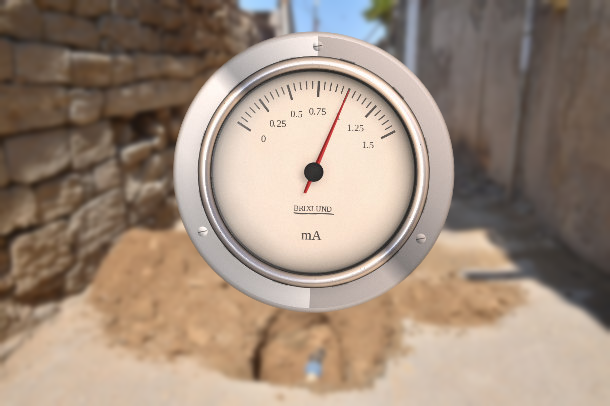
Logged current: 1
